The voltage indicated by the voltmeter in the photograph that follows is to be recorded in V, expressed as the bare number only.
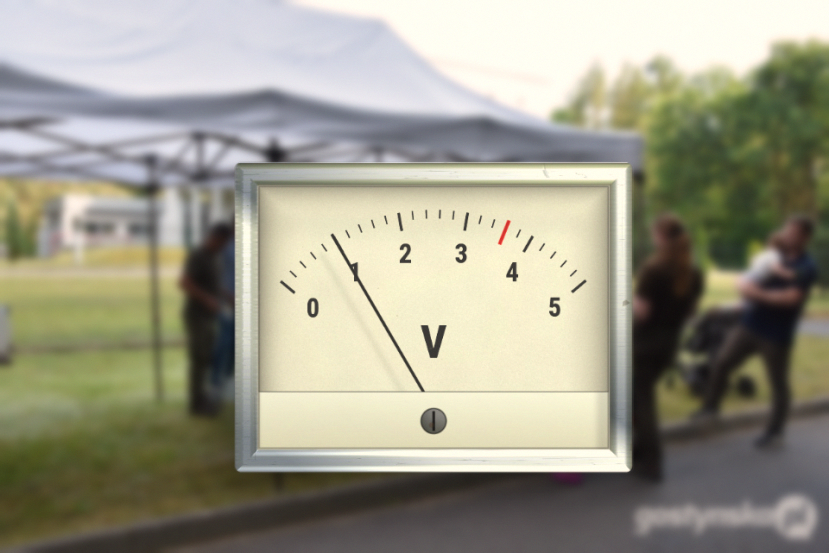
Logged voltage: 1
